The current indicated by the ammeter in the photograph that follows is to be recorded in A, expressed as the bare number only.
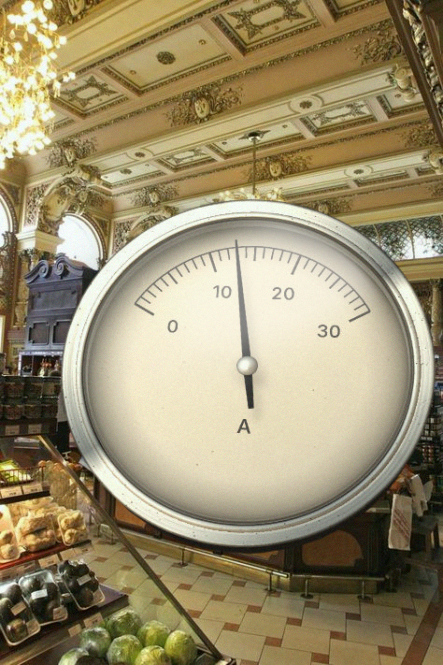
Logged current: 13
